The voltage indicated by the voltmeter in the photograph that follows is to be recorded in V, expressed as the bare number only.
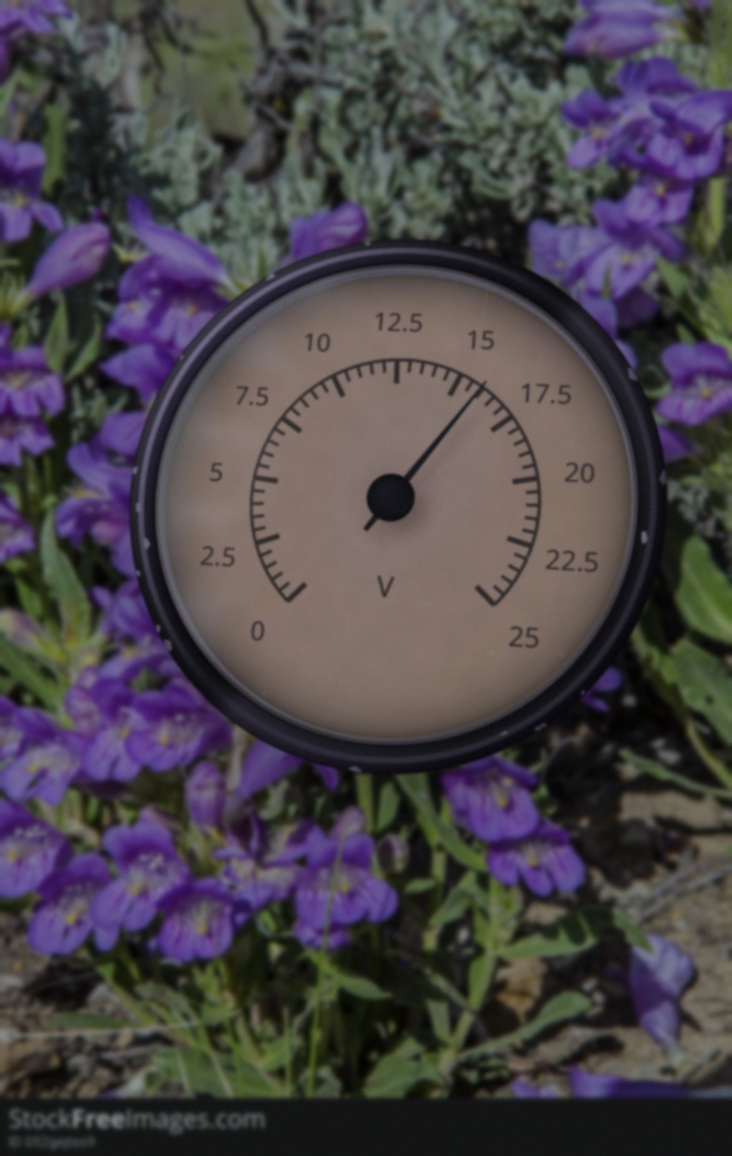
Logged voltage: 16
